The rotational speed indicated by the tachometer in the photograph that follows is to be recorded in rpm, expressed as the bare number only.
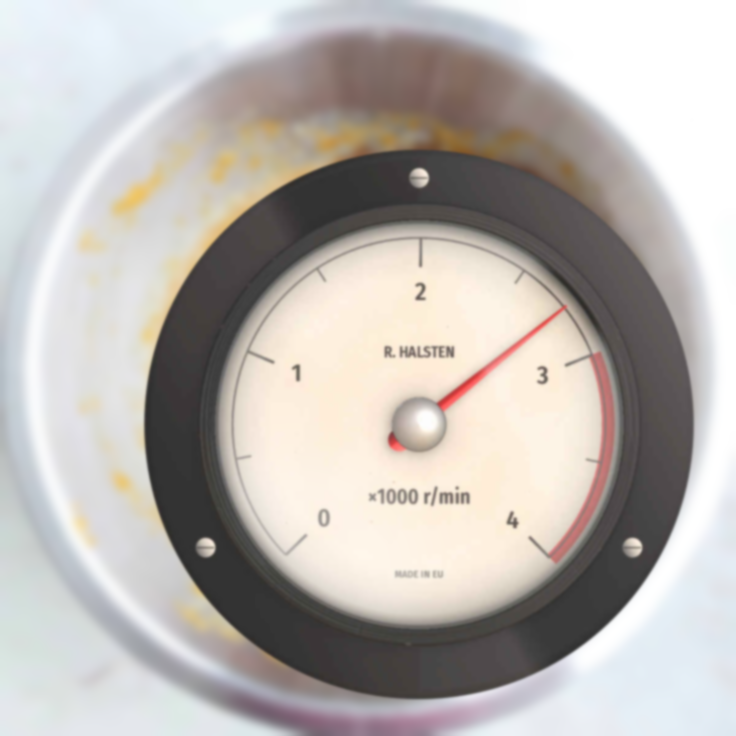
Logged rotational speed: 2750
